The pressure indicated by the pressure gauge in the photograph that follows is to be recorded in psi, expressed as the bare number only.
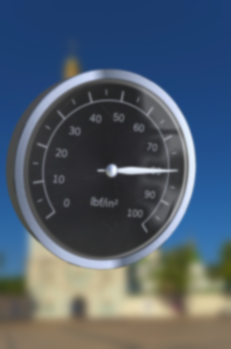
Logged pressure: 80
